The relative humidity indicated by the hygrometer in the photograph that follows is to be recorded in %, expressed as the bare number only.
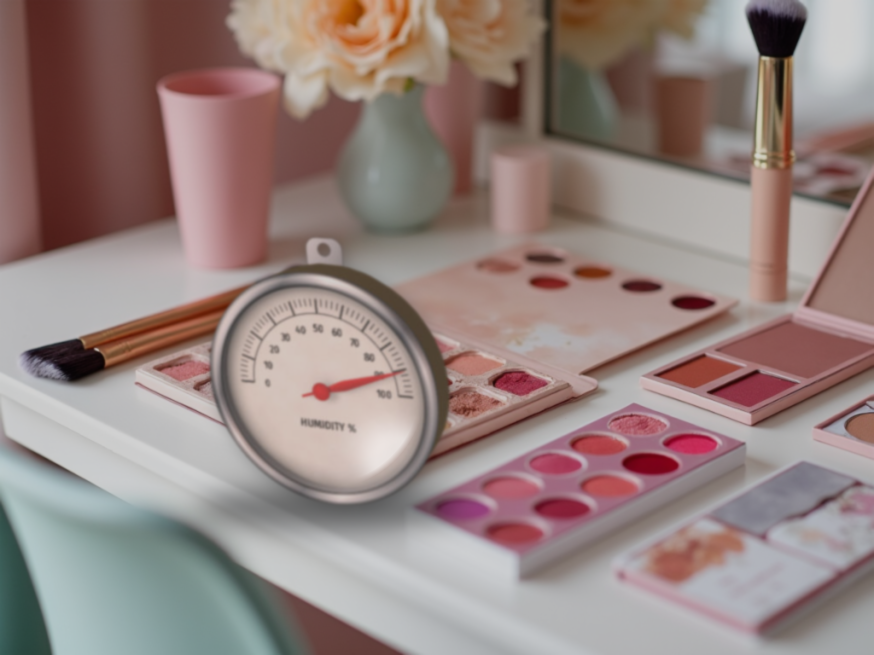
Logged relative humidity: 90
